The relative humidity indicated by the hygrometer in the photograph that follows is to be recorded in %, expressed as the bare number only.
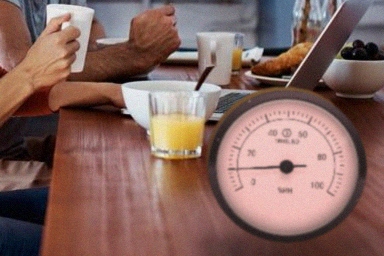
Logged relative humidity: 10
